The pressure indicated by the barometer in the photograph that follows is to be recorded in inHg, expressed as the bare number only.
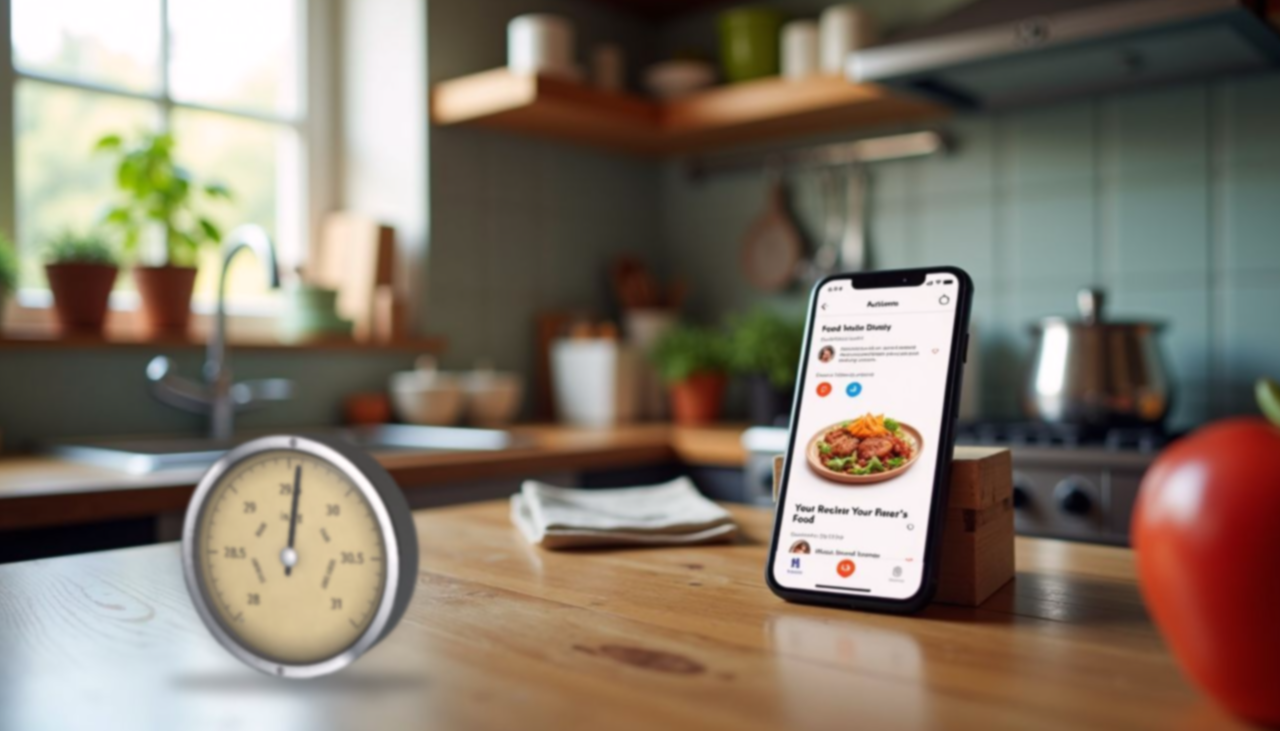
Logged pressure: 29.6
